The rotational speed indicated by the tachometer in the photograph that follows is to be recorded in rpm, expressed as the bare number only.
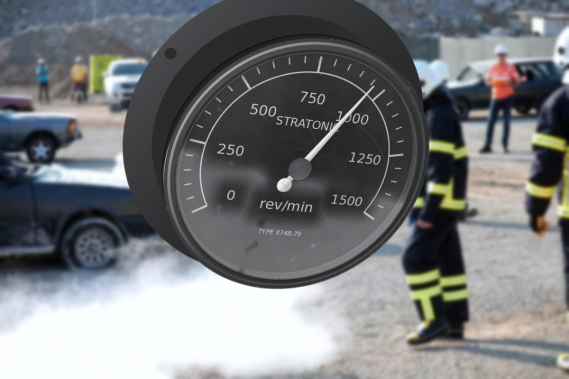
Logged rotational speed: 950
